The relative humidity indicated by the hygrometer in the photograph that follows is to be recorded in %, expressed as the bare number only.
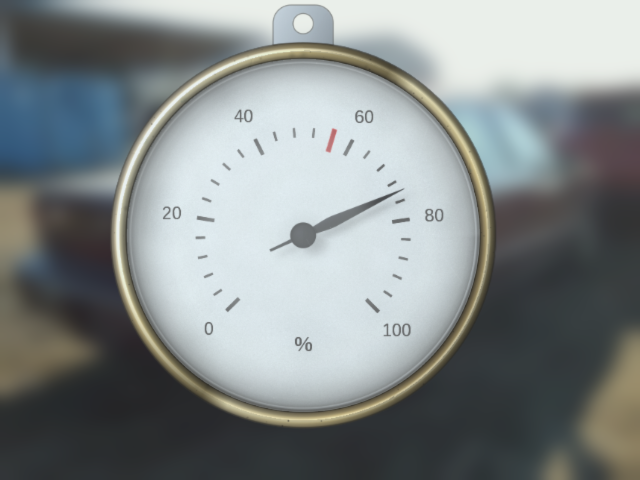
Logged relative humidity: 74
